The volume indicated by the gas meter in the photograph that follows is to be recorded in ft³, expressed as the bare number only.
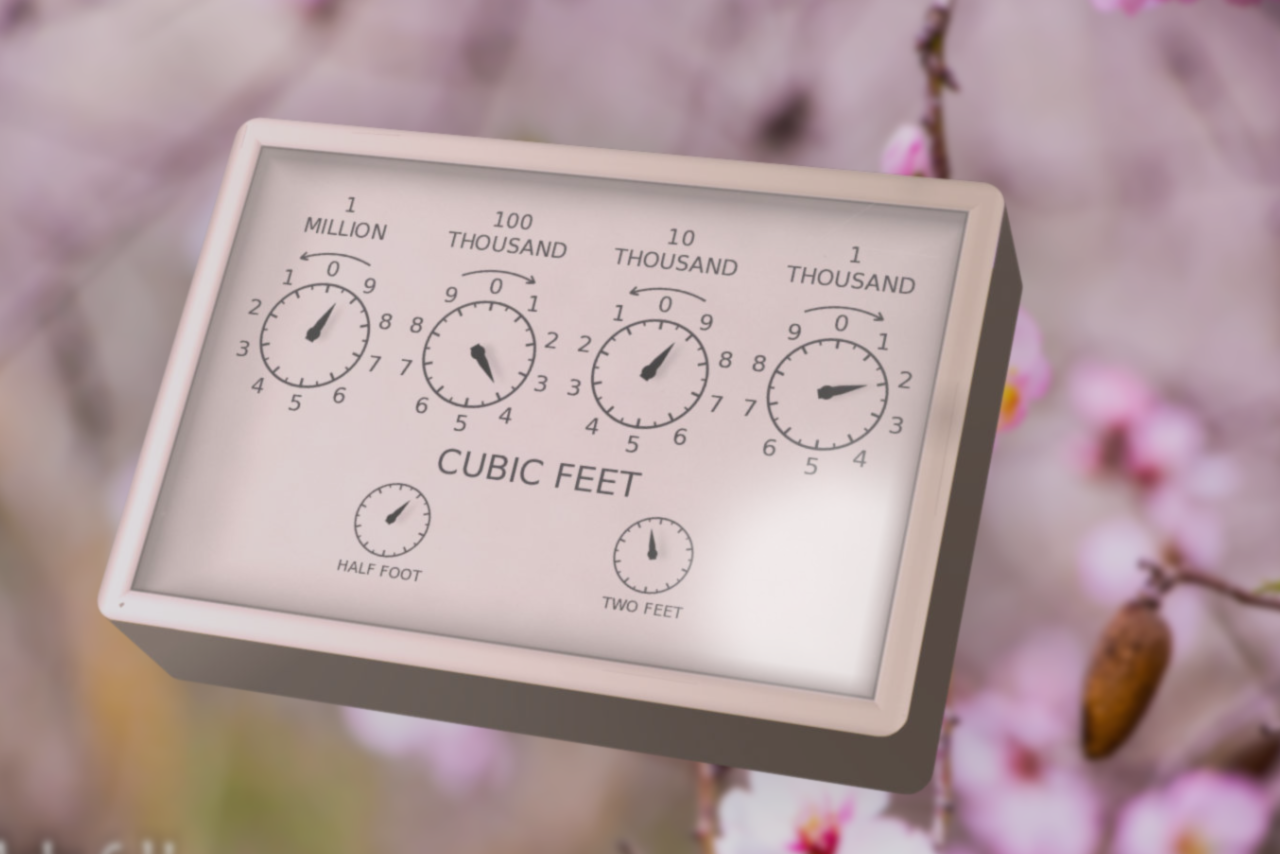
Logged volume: 939200
